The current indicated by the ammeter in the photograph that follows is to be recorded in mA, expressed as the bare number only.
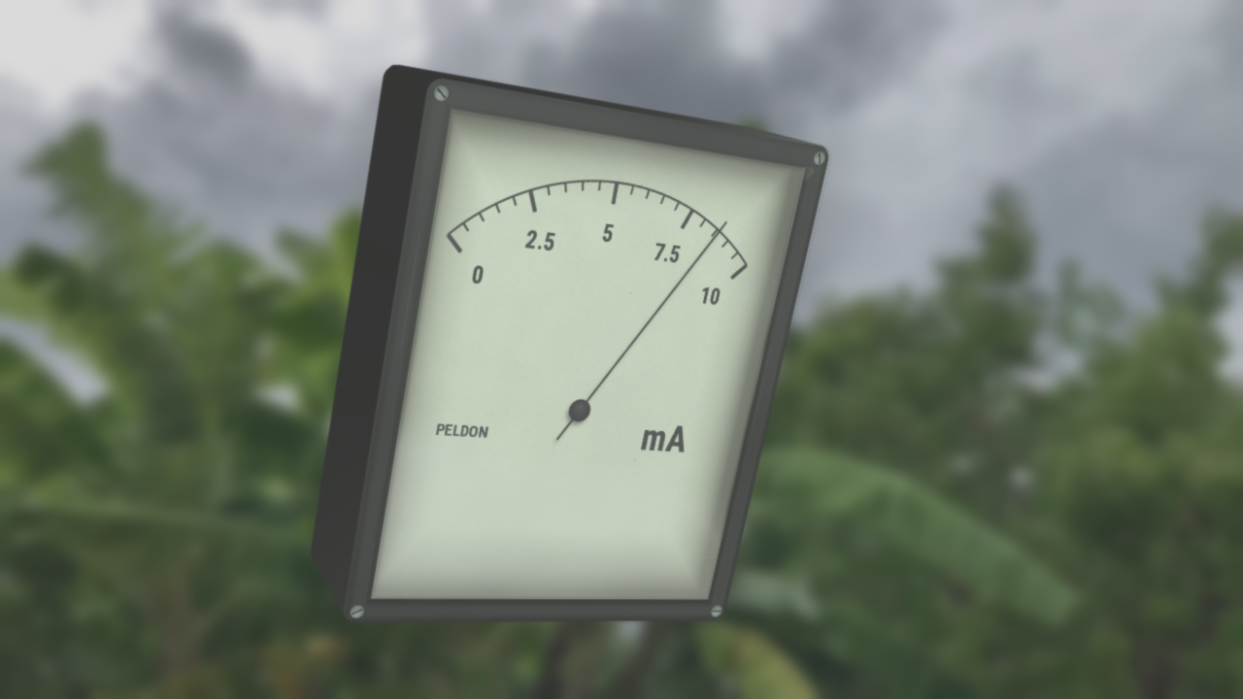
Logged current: 8.5
